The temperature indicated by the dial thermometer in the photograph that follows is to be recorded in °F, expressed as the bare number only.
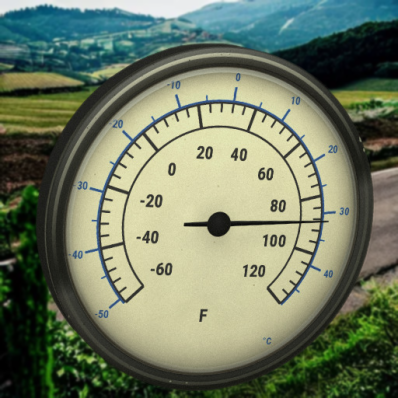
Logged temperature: 88
